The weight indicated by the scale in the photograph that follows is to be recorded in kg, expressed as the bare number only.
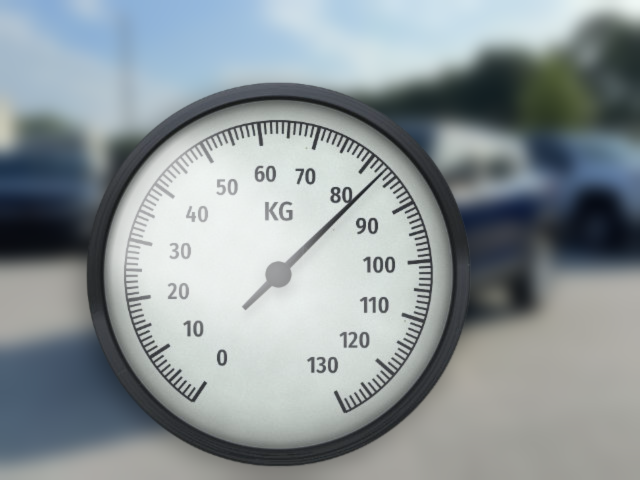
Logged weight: 83
